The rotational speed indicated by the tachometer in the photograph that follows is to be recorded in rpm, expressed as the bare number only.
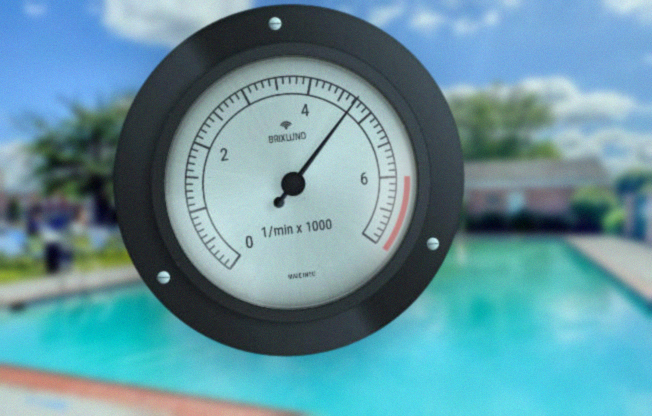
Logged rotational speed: 4700
